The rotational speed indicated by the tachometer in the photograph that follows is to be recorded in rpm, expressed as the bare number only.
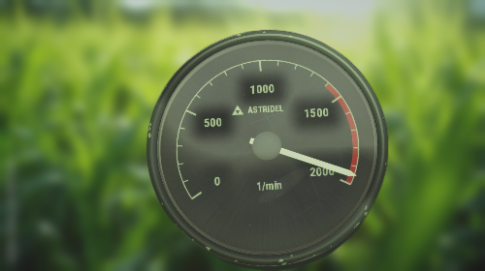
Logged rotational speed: 1950
